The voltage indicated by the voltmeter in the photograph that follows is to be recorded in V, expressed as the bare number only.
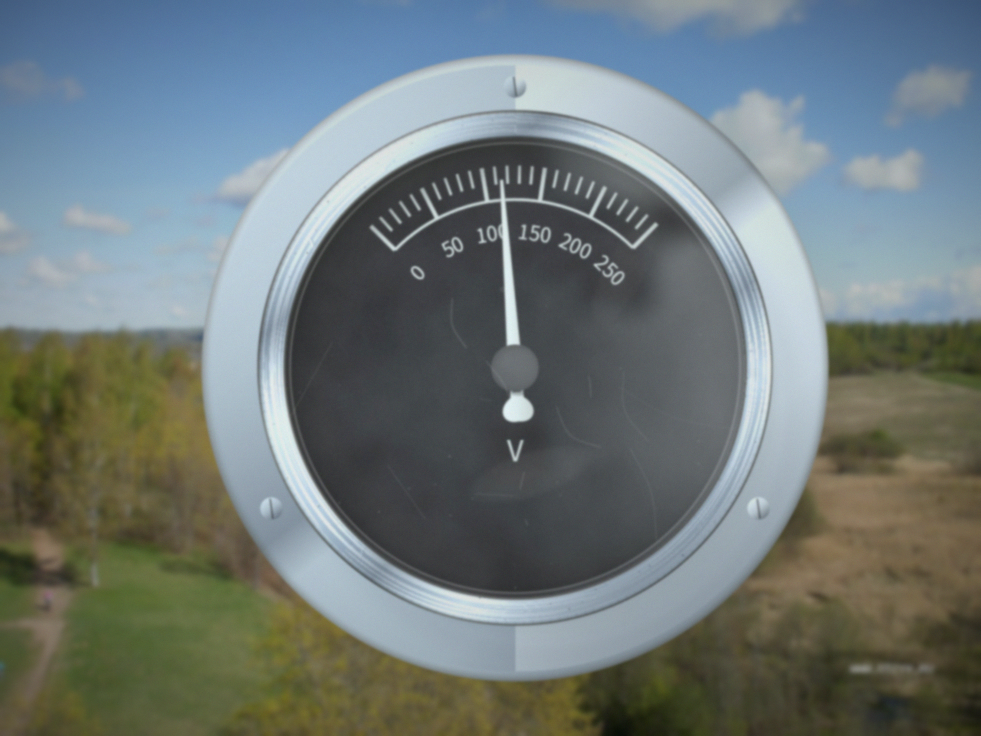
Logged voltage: 115
